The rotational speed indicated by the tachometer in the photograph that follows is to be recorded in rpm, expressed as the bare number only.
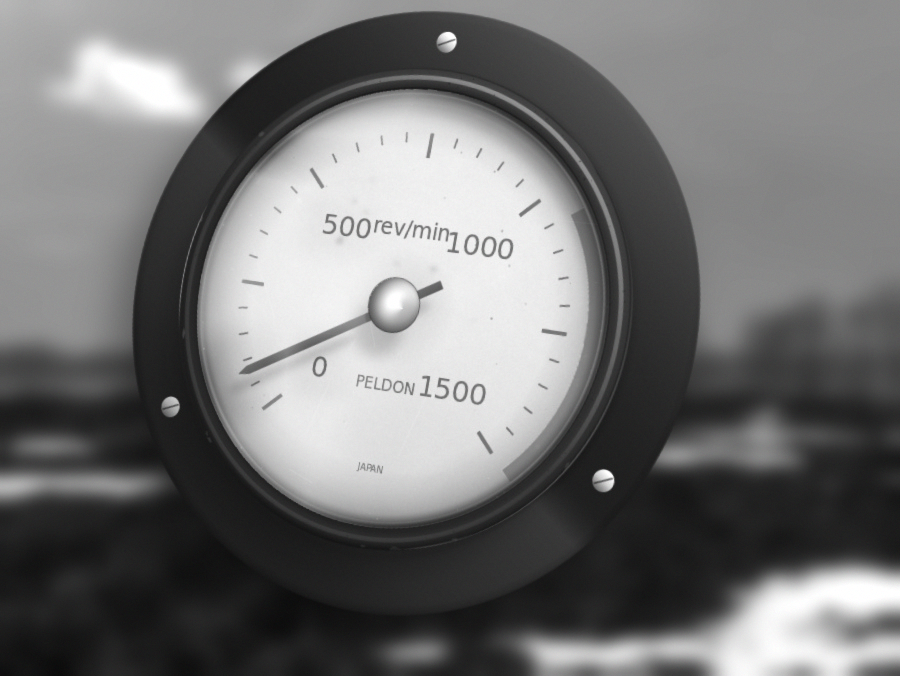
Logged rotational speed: 75
